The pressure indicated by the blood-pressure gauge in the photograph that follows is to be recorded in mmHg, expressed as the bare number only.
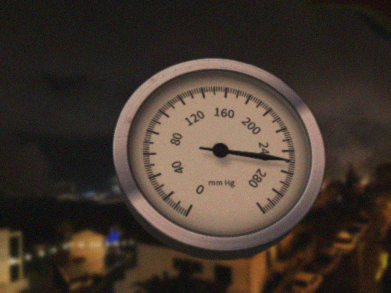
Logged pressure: 250
